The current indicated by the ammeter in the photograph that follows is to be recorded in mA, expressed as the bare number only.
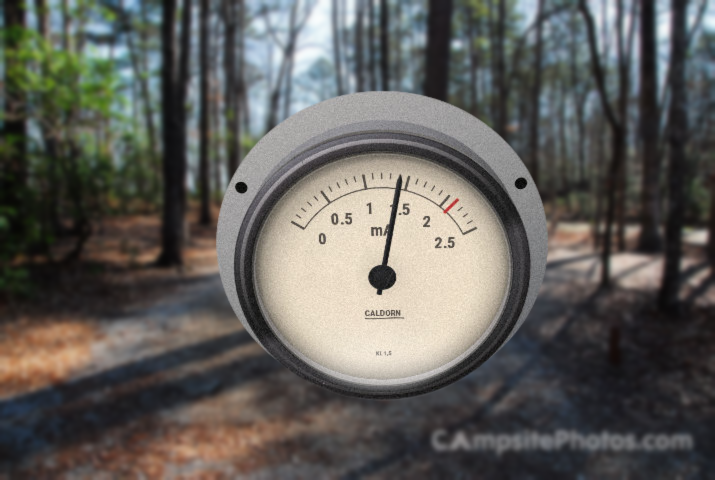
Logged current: 1.4
